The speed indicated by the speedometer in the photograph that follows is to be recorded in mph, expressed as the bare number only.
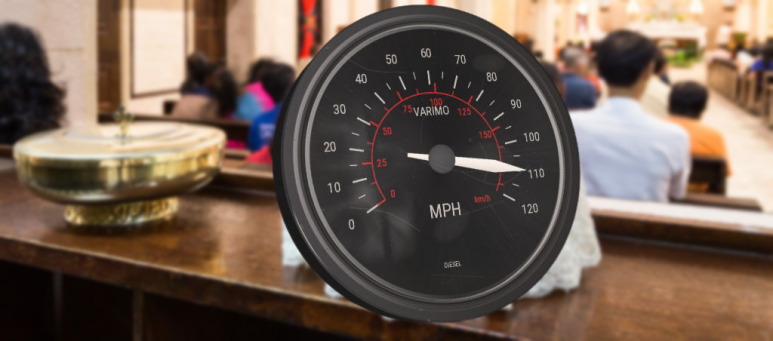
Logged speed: 110
